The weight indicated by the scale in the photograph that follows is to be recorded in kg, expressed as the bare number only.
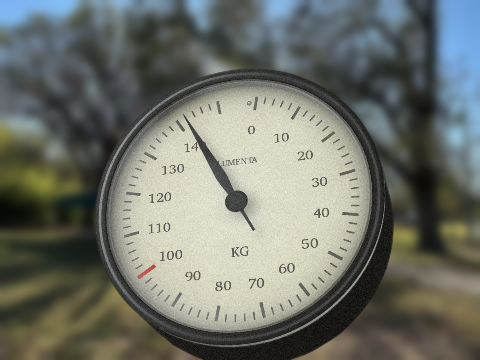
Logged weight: 142
